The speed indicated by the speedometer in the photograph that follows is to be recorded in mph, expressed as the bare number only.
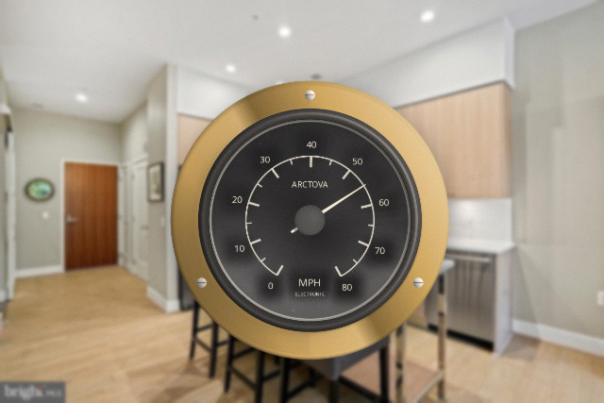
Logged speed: 55
